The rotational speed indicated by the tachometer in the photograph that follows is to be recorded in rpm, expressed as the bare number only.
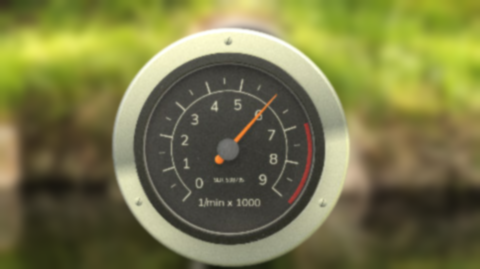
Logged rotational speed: 6000
